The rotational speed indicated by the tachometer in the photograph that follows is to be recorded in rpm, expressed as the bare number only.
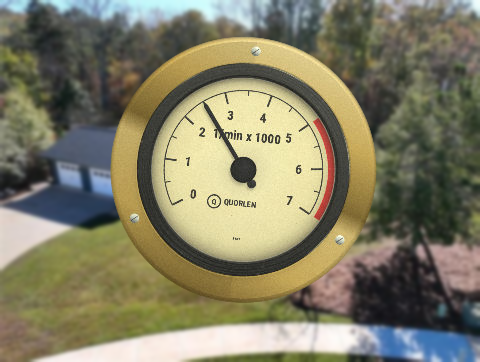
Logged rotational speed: 2500
